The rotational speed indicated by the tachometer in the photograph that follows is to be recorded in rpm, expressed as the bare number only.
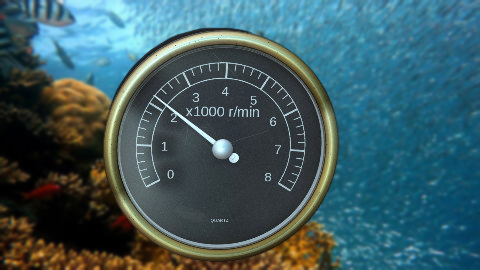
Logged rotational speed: 2200
